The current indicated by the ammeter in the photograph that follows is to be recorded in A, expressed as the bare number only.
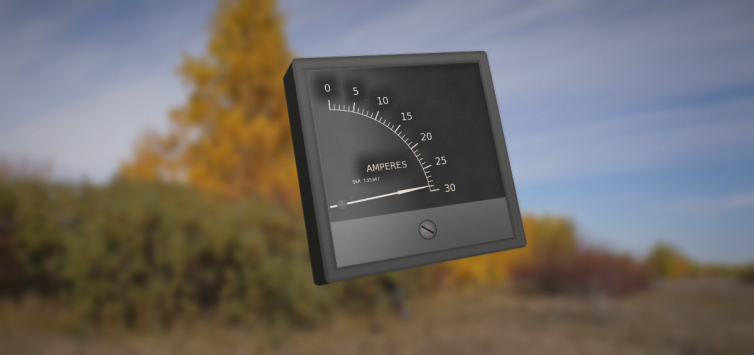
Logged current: 29
